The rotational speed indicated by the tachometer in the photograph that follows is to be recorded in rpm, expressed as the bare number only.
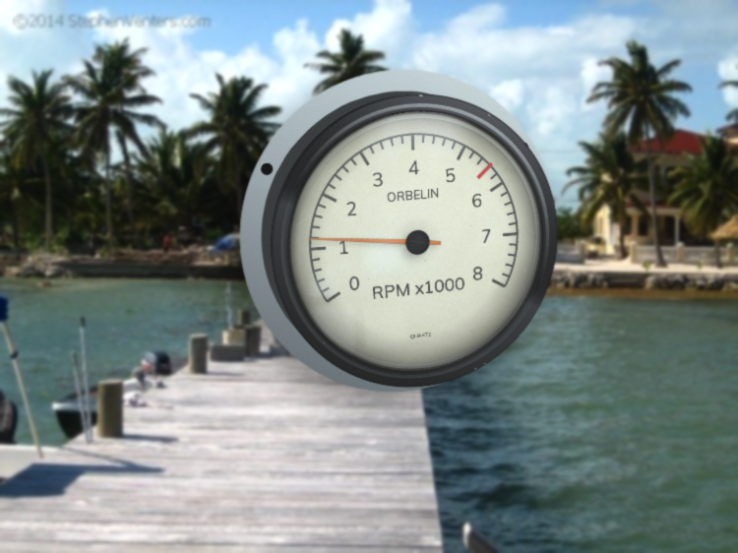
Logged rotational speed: 1200
